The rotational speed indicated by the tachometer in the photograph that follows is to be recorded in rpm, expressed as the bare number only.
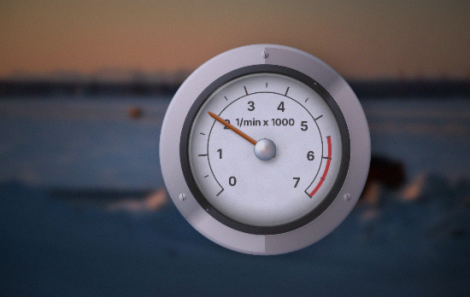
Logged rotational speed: 2000
